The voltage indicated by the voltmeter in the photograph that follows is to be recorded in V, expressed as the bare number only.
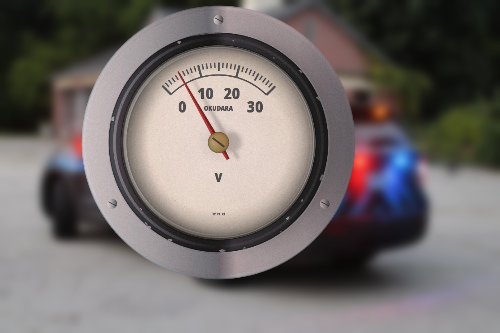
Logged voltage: 5
